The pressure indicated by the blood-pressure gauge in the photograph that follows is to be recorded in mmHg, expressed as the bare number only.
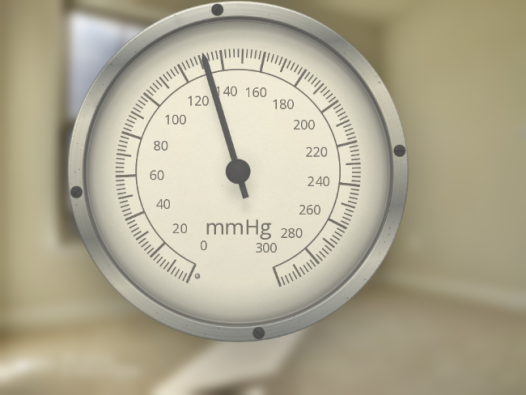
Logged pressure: 132
